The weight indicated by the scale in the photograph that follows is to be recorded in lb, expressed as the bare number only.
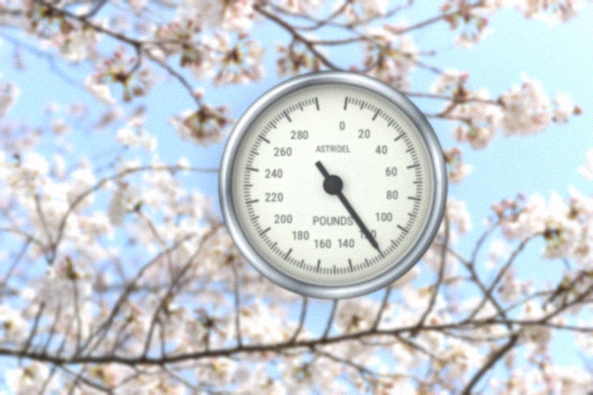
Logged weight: 120
